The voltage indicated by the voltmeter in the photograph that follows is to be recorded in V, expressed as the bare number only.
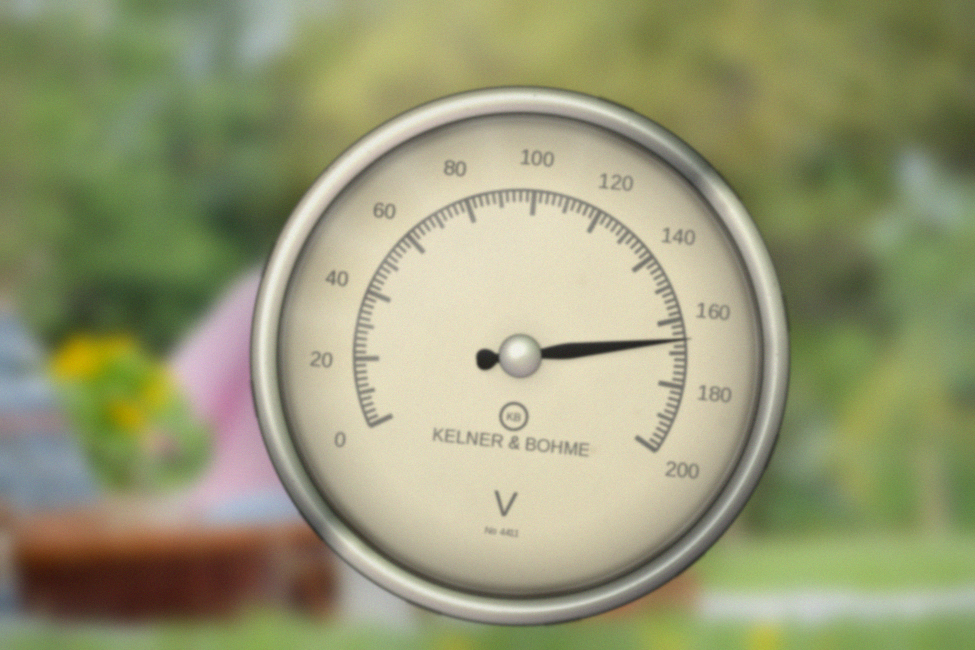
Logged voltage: 166
